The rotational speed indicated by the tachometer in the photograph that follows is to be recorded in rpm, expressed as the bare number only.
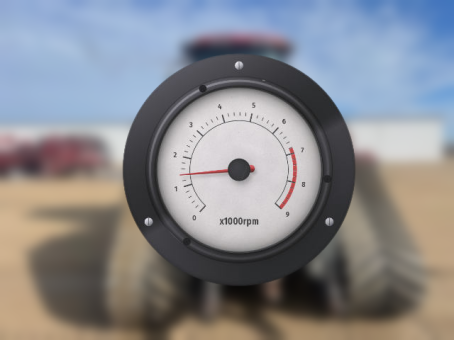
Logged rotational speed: 1400
